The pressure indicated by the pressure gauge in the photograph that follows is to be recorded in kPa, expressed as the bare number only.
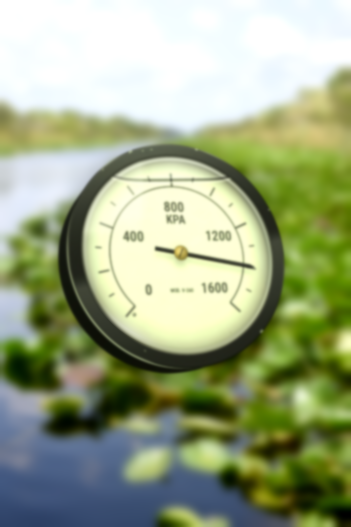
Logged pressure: 1400
